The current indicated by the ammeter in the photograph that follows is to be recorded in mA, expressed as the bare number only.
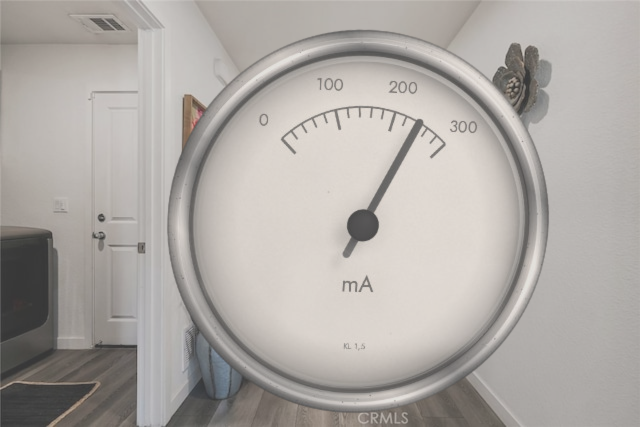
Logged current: 240
